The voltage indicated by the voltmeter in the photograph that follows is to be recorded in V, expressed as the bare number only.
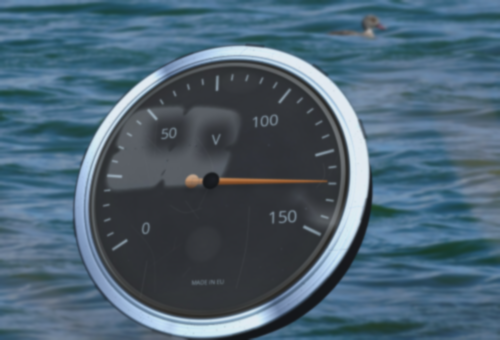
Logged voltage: 135
